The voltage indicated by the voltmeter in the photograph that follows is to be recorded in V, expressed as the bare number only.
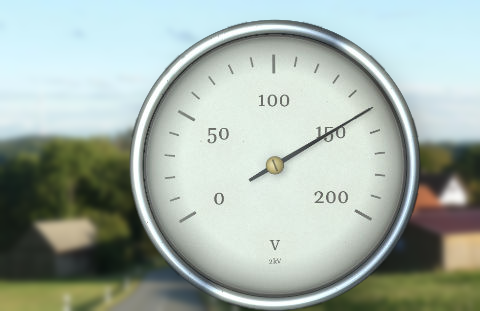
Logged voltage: 150
